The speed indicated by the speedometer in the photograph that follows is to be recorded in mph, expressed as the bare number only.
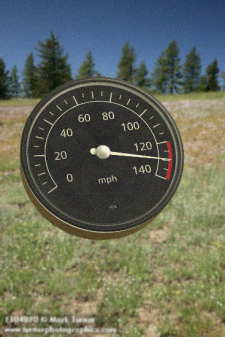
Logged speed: 130
